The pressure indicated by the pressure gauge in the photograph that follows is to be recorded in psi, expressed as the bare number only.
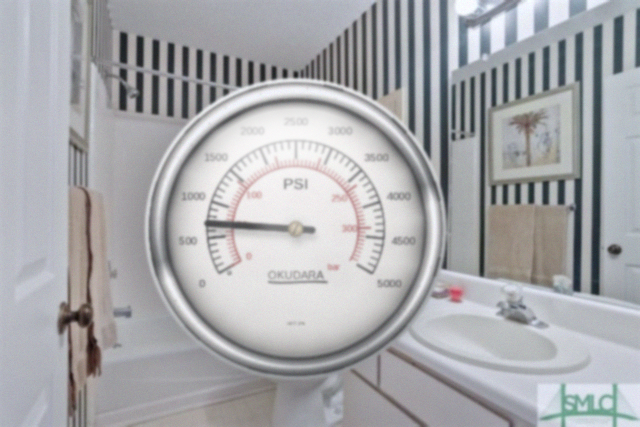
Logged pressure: 700
